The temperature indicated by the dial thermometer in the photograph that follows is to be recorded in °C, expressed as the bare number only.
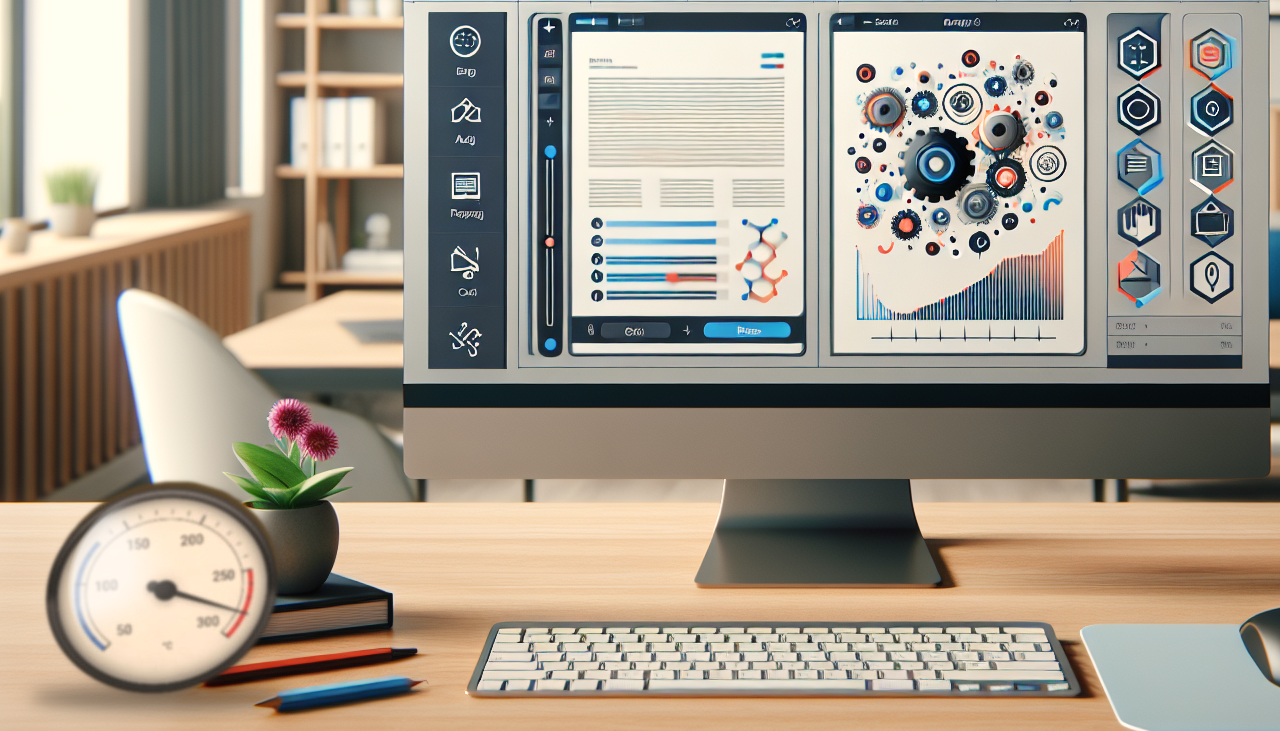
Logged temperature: 280
